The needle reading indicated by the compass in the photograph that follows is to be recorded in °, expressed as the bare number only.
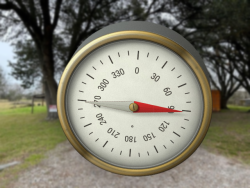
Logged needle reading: 90
